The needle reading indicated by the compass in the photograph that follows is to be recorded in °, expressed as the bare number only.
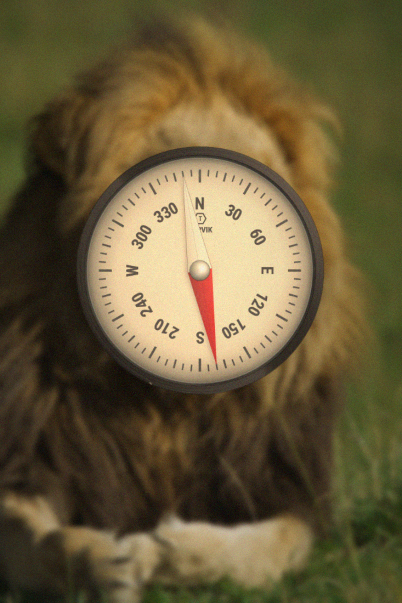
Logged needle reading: 170
